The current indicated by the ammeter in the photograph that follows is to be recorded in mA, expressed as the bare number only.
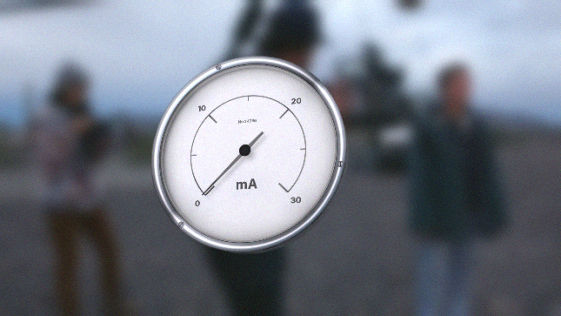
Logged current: 0
